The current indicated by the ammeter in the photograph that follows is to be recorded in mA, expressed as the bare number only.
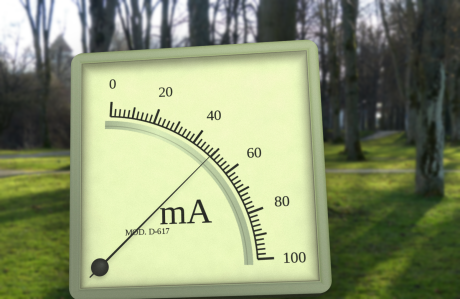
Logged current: 50
